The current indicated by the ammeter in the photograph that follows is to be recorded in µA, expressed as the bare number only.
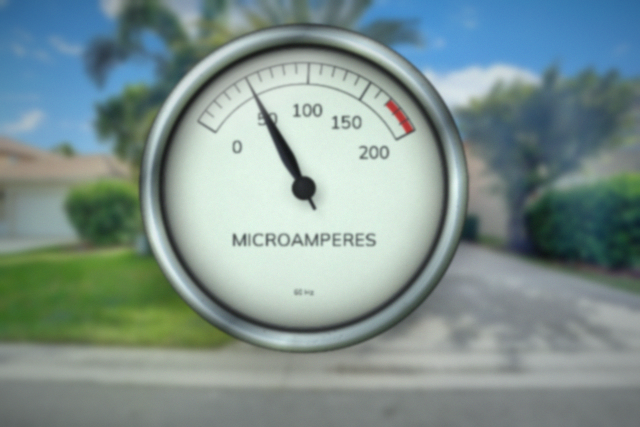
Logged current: 50
